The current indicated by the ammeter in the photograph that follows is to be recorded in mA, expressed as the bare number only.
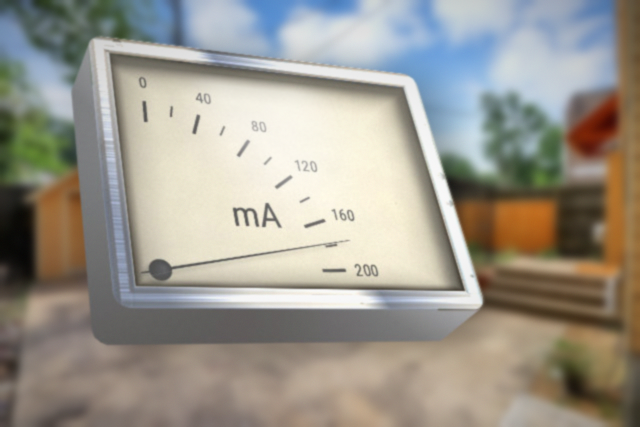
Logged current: 180
